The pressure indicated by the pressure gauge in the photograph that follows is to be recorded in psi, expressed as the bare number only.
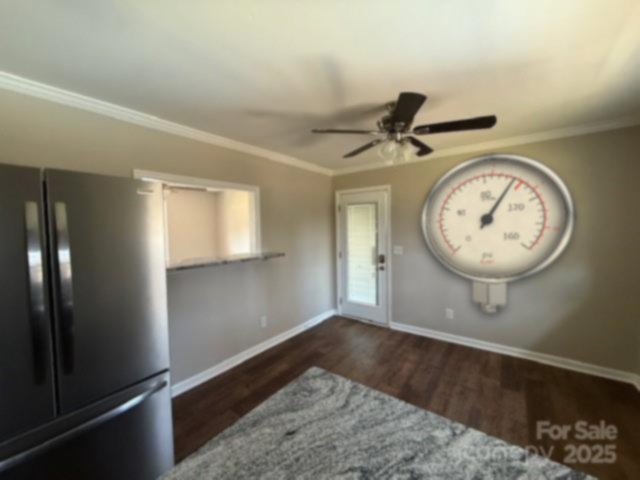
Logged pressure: 100
